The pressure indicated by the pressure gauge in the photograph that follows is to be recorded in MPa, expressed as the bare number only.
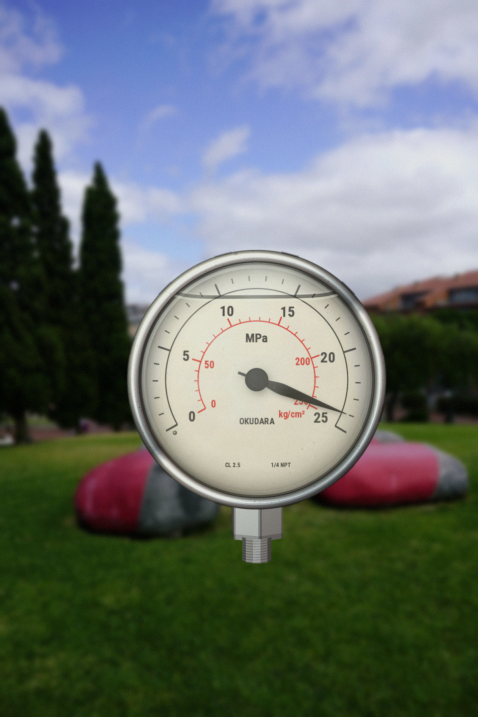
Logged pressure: 24
